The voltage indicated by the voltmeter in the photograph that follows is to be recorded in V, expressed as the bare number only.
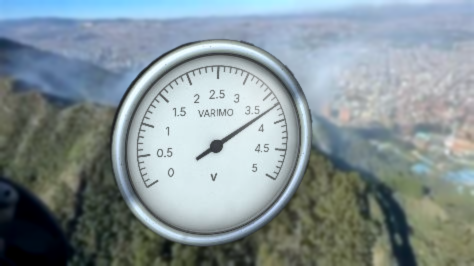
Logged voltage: 3.7
